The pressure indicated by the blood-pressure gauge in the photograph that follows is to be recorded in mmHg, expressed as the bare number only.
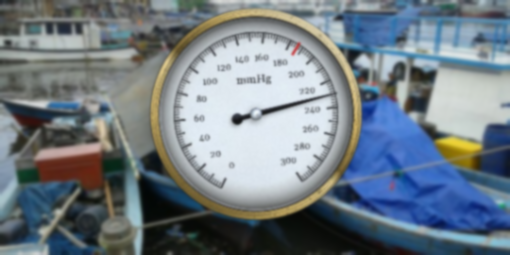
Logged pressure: 230
